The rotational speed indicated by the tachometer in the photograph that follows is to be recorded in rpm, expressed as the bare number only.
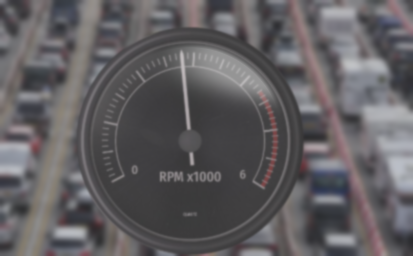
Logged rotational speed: 2800
